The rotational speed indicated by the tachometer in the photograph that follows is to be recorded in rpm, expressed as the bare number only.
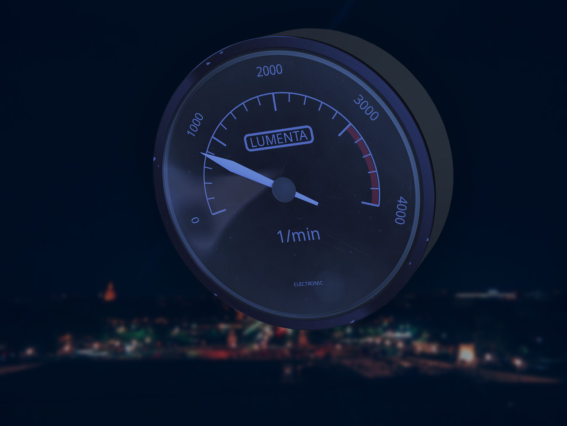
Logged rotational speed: 800
